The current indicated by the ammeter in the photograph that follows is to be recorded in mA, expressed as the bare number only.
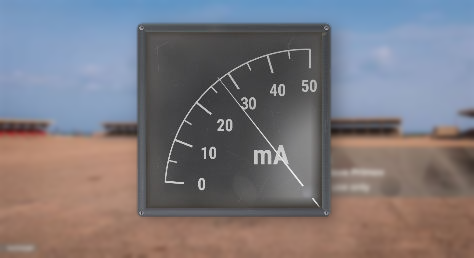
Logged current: 27.5
